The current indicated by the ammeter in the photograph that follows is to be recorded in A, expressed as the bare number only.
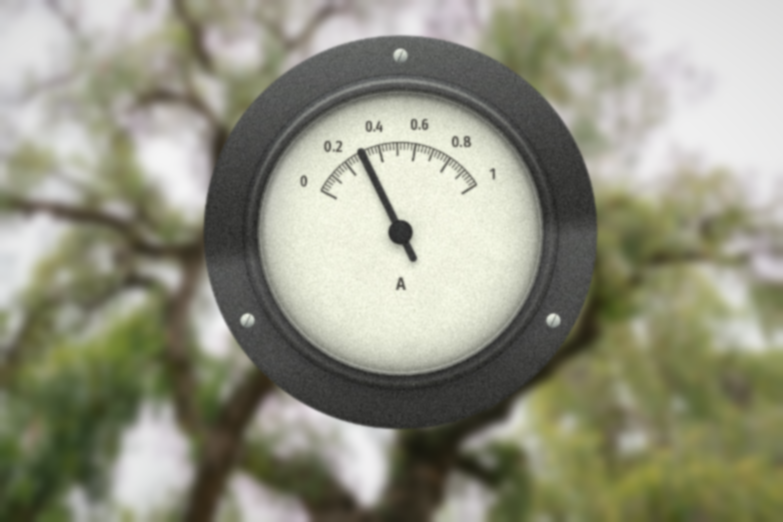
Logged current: 0.3
